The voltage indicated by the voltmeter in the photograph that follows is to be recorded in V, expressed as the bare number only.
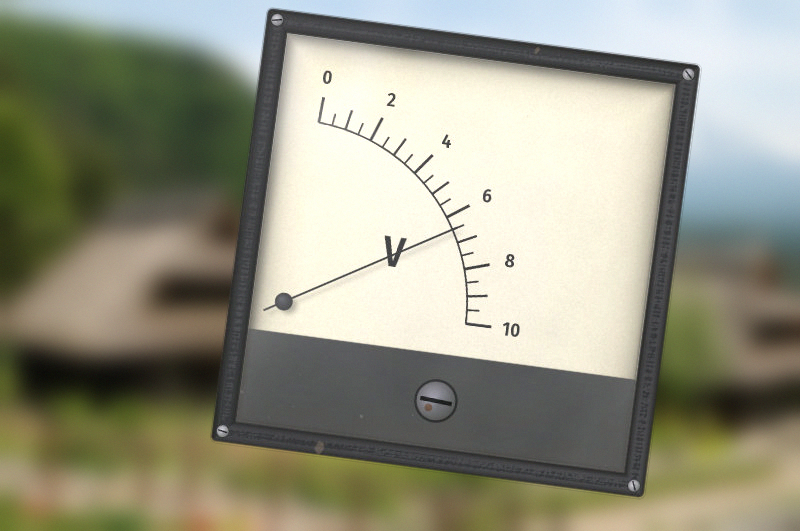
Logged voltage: 6.5
